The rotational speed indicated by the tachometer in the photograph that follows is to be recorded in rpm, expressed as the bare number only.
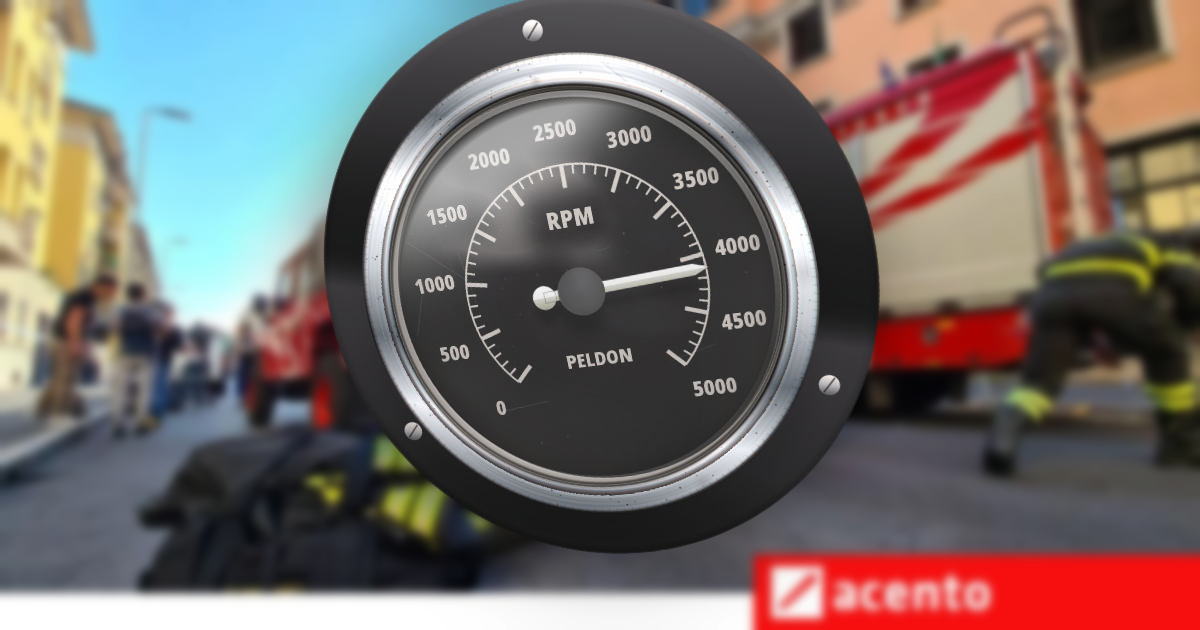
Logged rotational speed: 4100
